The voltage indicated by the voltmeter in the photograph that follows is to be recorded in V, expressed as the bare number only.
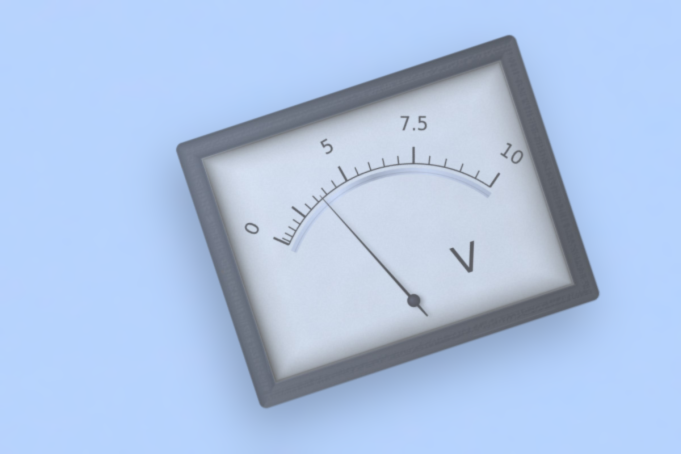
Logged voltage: 3.75
